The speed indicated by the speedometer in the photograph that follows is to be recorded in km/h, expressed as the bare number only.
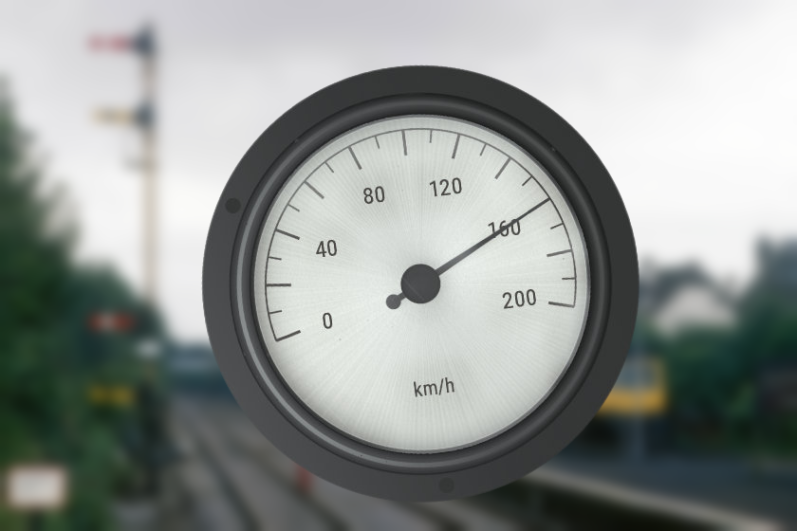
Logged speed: 160
